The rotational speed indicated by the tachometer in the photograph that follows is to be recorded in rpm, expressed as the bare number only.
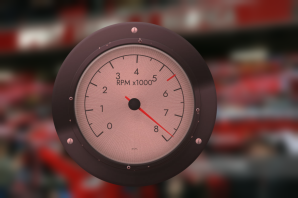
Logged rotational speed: 7750
